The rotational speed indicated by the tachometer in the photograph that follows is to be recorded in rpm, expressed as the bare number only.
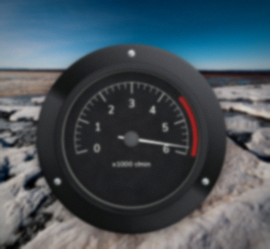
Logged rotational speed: 5800
